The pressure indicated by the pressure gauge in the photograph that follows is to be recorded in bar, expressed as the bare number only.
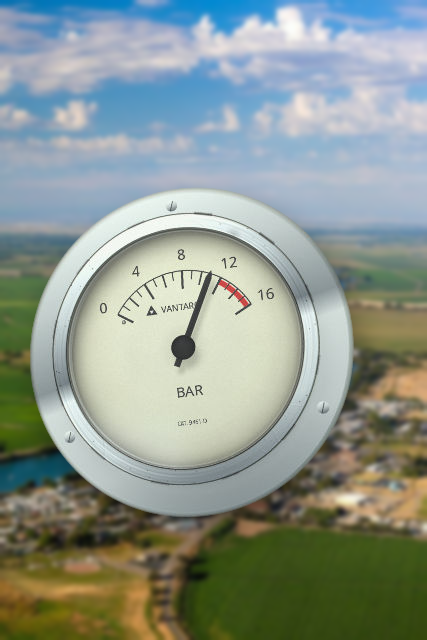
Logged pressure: 11
